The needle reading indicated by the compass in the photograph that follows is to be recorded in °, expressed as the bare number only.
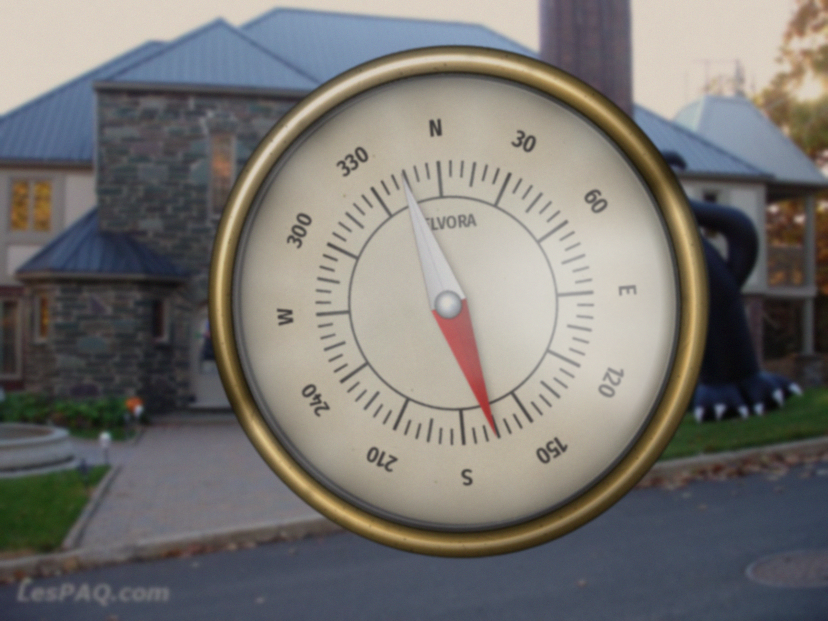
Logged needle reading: 165
